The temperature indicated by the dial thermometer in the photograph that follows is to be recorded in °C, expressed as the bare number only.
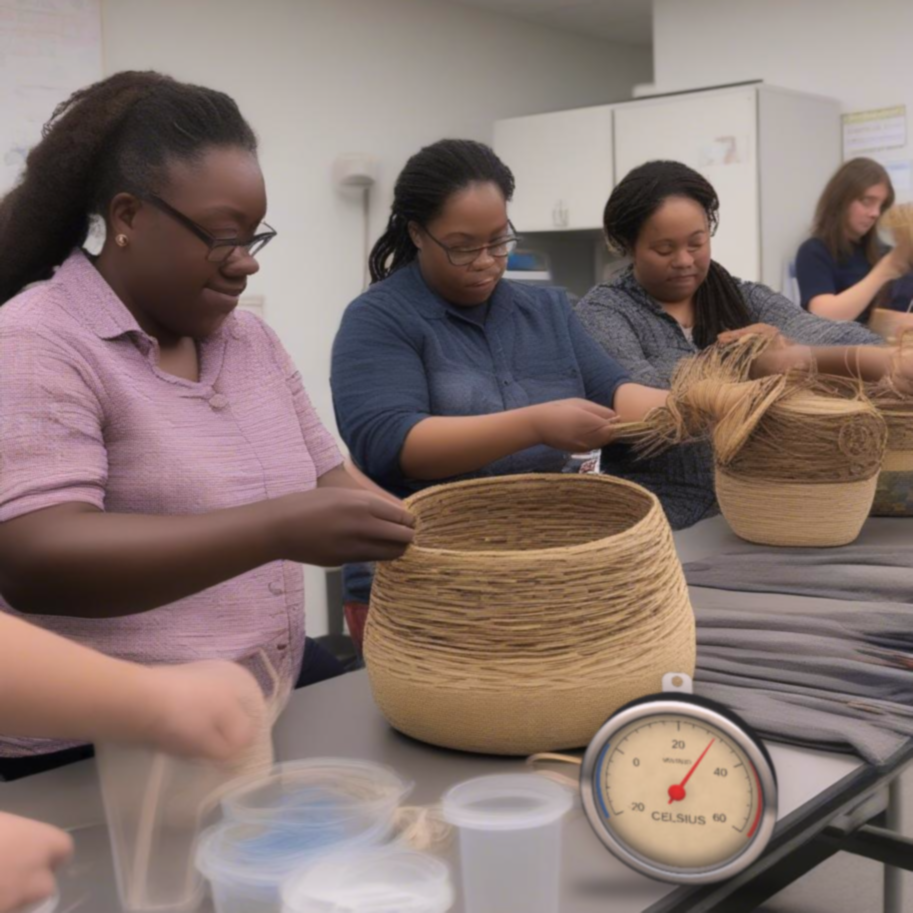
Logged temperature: 30
